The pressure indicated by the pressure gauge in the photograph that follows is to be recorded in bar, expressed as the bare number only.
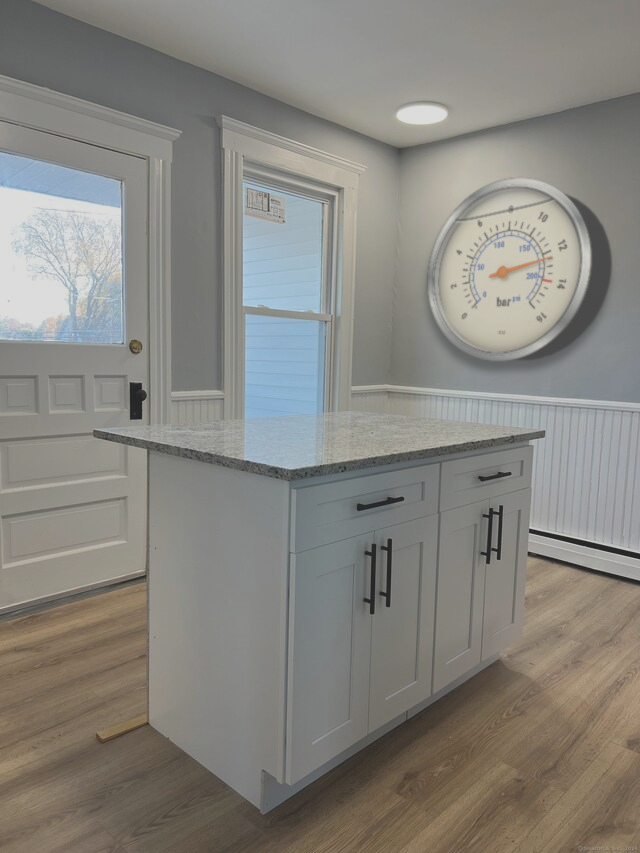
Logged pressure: 12.5
